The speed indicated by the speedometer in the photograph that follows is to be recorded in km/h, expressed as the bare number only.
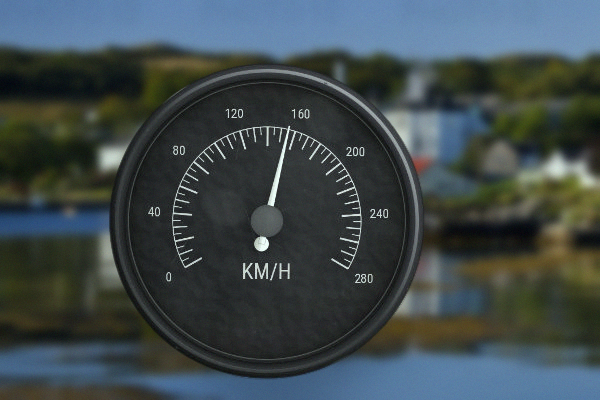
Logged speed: 155
